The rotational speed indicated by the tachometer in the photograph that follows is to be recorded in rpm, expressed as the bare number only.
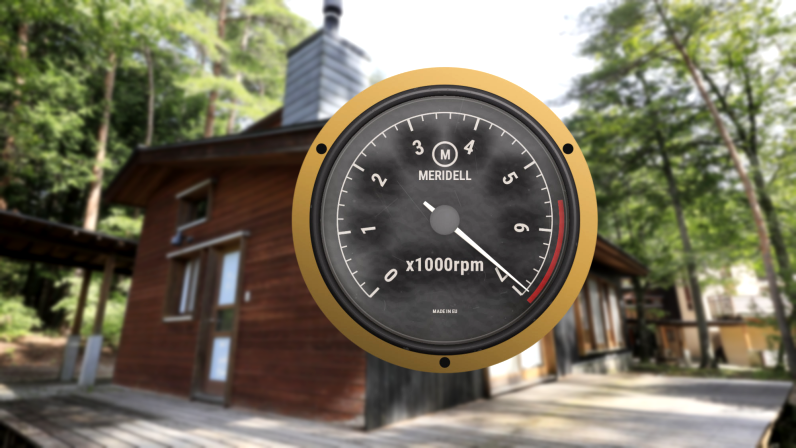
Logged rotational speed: 6900
